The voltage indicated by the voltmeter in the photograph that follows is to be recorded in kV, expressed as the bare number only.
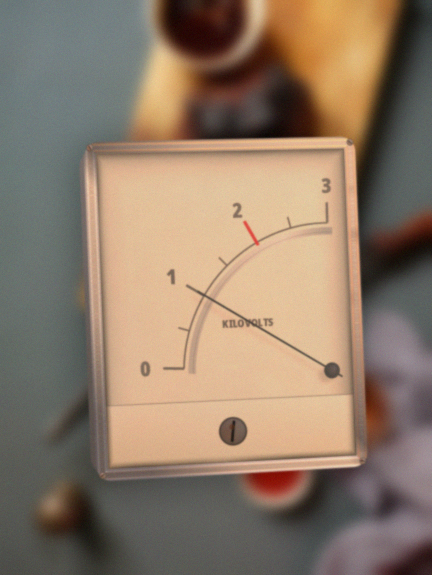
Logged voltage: 1
